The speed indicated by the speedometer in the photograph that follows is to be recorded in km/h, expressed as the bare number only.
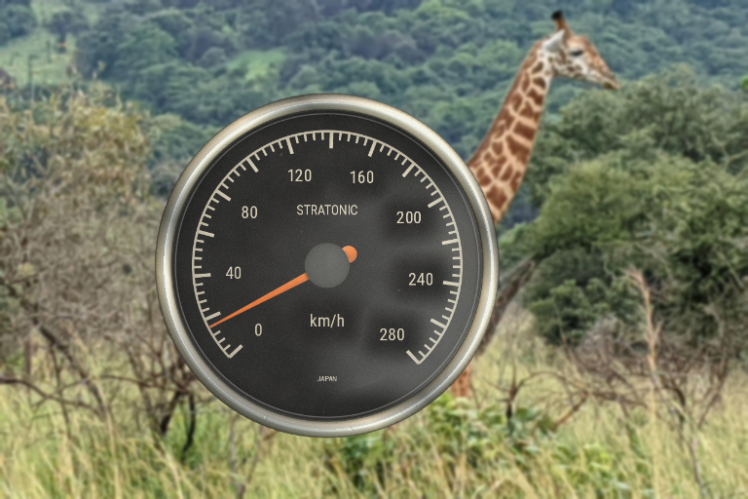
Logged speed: 16
